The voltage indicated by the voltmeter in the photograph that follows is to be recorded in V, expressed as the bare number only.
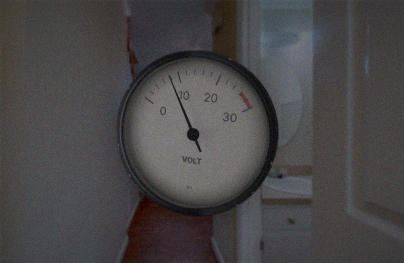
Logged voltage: 8
